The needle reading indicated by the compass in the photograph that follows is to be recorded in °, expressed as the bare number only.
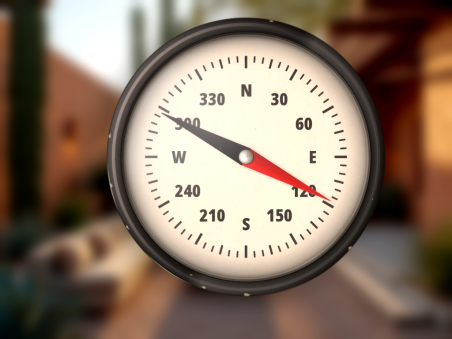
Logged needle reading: 117.5
